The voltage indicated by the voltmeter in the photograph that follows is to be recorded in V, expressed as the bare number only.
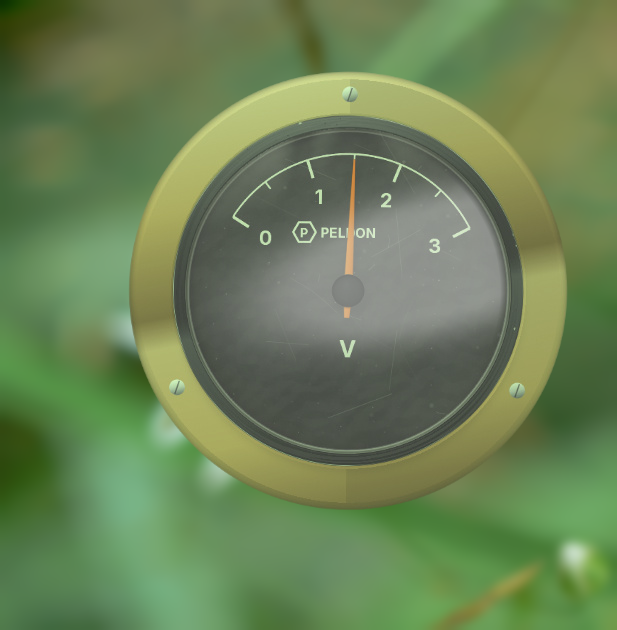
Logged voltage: 1.5
